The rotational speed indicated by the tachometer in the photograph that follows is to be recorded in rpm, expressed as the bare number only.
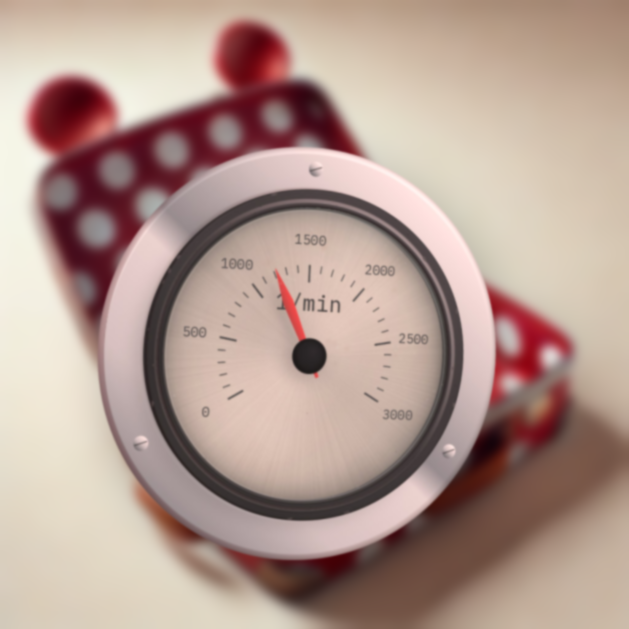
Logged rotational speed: 1200
